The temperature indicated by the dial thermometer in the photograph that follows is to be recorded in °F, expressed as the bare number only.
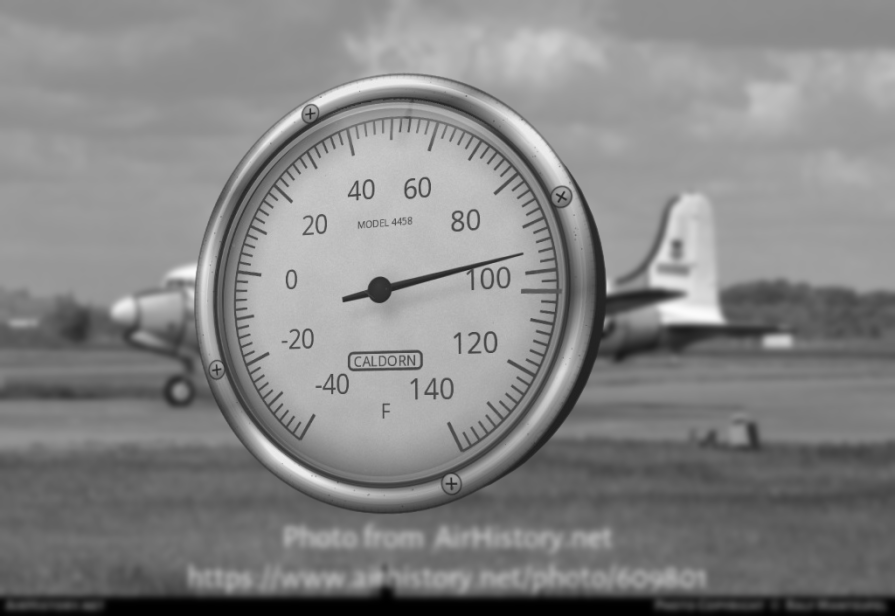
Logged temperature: 96
